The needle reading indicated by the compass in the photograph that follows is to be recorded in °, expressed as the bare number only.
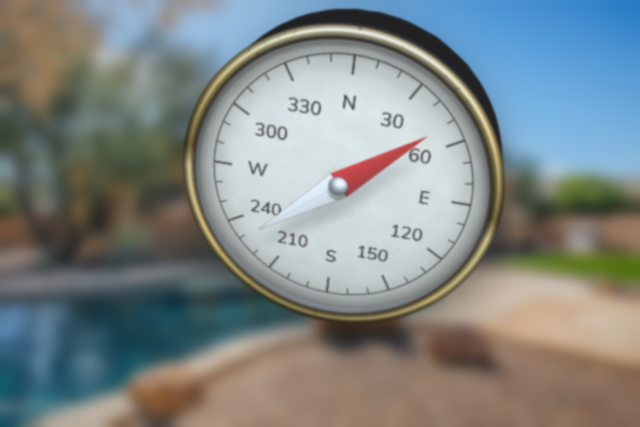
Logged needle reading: 50
